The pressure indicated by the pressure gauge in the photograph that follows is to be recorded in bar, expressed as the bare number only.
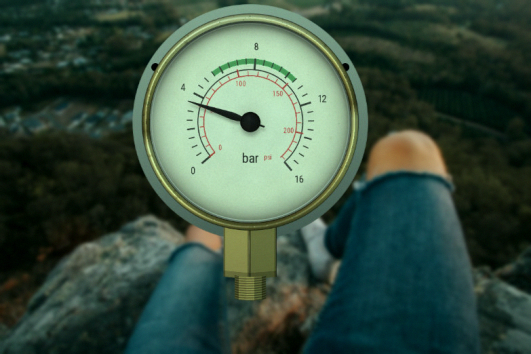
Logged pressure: 3.5
